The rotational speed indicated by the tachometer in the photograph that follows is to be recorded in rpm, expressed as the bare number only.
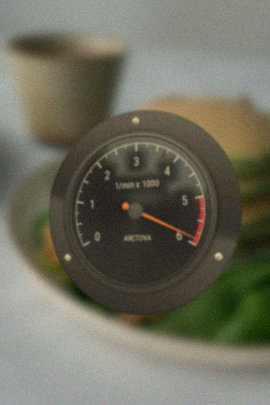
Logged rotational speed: 5875
